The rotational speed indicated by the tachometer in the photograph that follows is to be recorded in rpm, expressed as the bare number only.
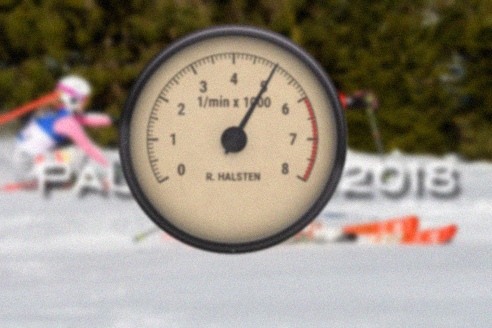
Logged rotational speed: 5000
